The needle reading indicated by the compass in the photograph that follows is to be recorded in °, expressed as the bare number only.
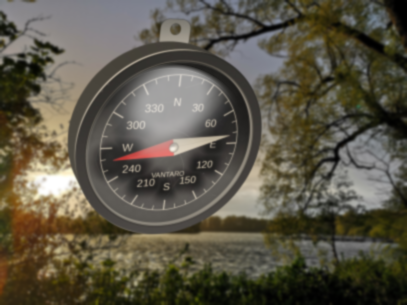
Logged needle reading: 260
